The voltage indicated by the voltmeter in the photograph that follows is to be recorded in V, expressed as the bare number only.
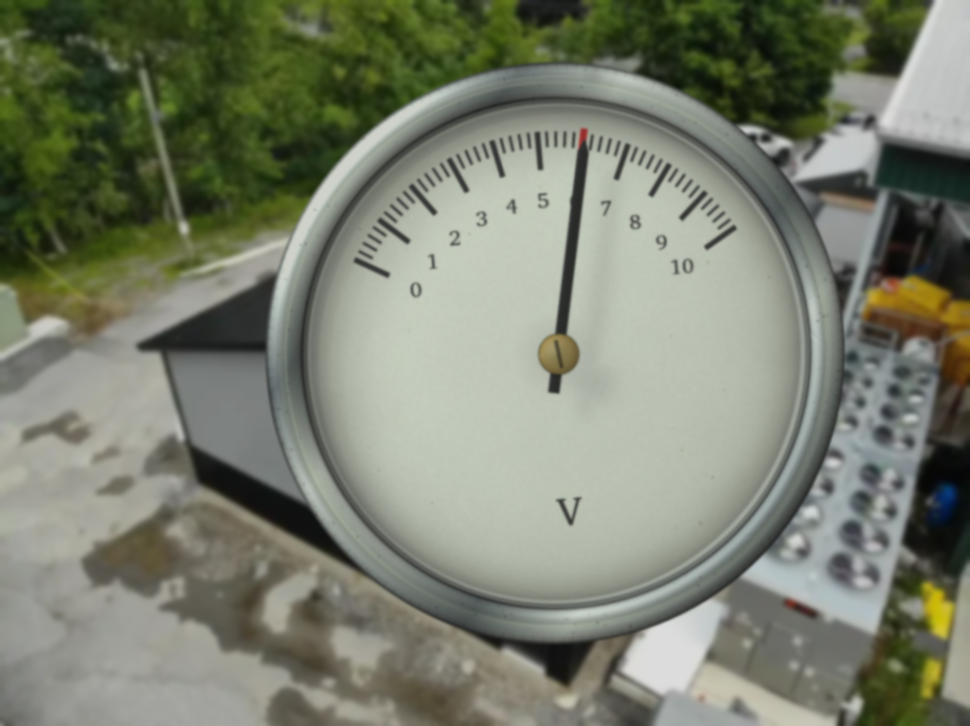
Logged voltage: 6
